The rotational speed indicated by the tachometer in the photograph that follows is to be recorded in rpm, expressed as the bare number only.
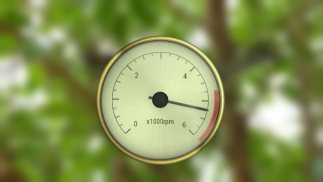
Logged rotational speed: 5250
